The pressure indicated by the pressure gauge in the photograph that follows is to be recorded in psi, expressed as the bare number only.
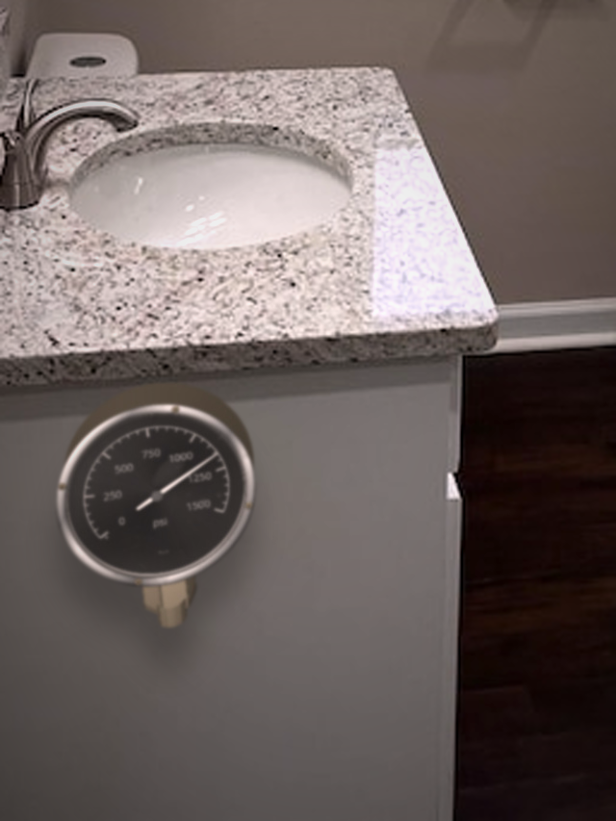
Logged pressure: 1150
